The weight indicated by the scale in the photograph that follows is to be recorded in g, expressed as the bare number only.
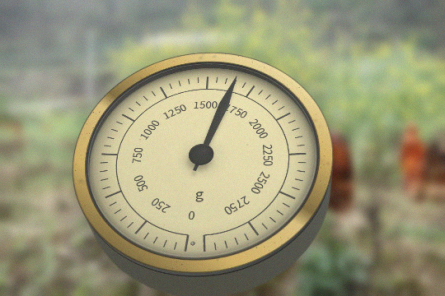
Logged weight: 1650
